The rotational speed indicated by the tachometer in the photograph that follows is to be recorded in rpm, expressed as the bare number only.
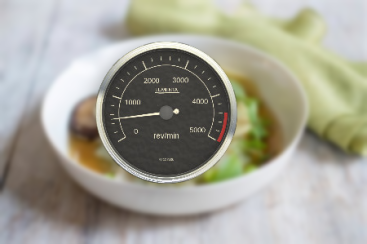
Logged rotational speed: 500
